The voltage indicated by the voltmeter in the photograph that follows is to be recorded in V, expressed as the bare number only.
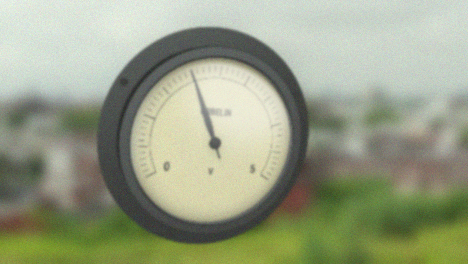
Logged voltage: 2
